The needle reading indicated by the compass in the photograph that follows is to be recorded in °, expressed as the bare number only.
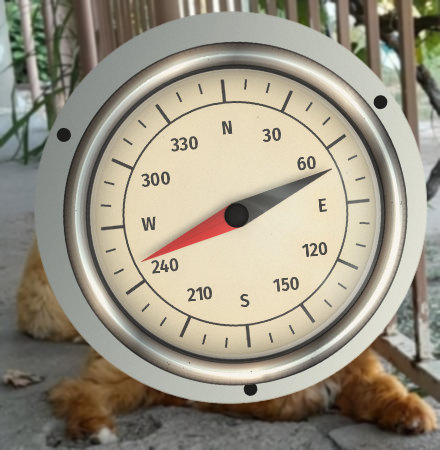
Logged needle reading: 250
